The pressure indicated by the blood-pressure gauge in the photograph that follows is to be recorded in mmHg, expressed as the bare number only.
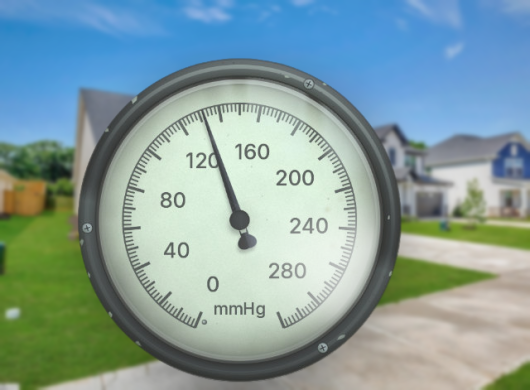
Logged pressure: 132
